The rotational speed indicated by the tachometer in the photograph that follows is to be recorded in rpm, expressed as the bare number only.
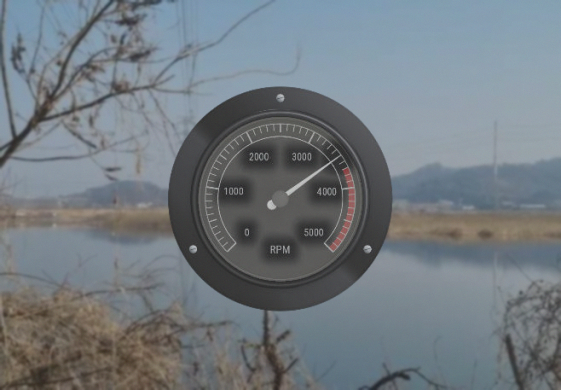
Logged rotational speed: 3500
